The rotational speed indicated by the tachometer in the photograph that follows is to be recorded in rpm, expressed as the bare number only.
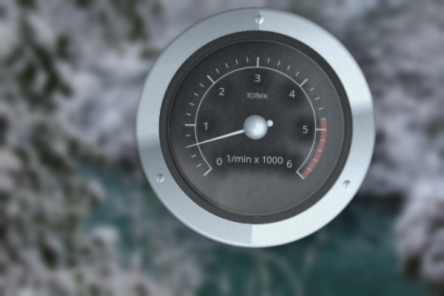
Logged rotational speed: 600
